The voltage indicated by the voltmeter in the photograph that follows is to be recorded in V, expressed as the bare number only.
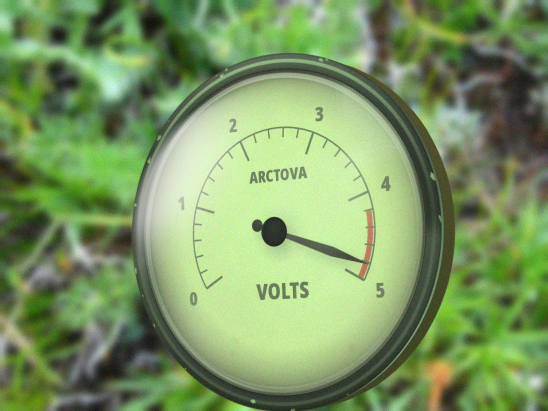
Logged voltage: 4.8
